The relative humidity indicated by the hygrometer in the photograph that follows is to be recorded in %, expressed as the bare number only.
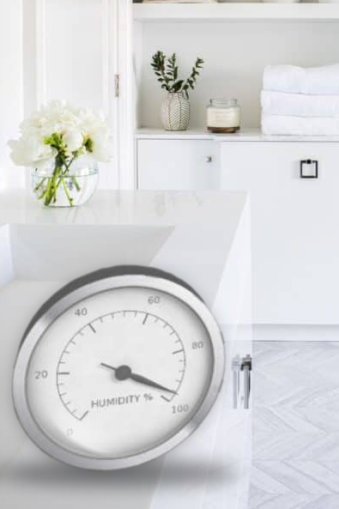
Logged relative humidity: 96
